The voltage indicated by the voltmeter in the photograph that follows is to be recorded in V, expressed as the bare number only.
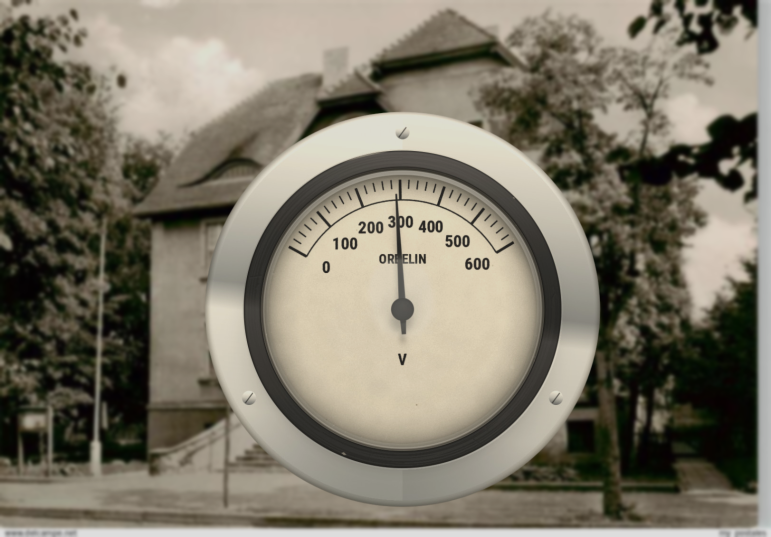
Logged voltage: 290
